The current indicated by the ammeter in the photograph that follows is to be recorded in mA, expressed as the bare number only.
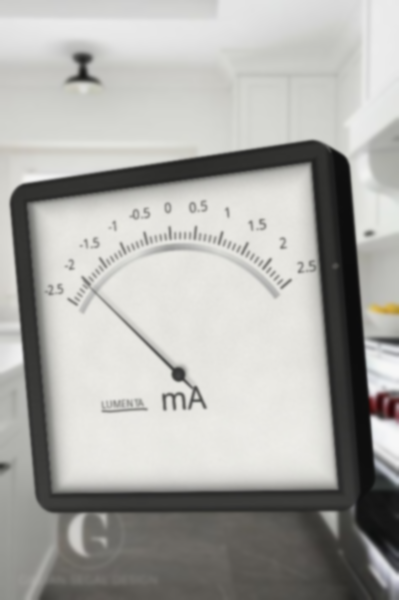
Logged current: -2
